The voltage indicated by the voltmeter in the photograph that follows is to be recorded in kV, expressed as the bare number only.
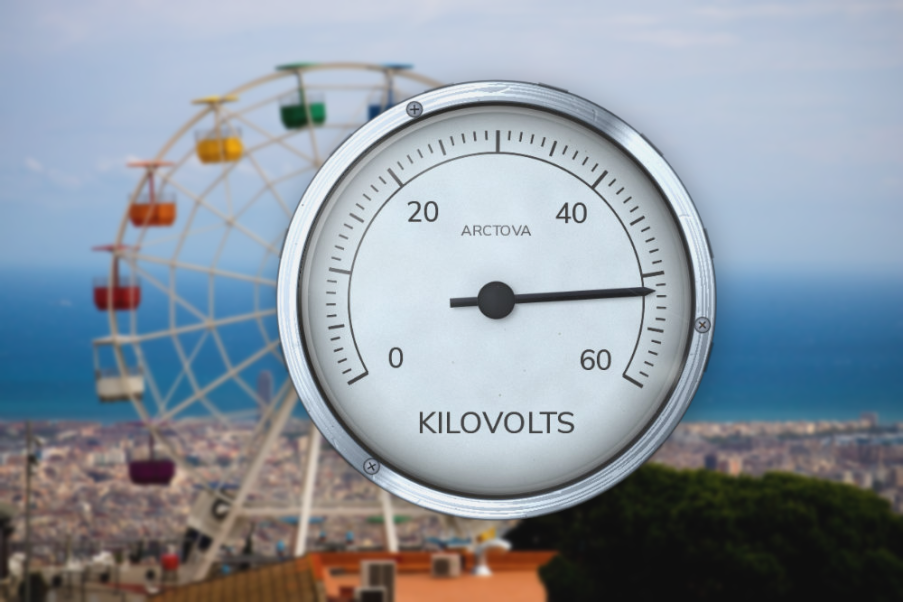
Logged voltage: 51.5
